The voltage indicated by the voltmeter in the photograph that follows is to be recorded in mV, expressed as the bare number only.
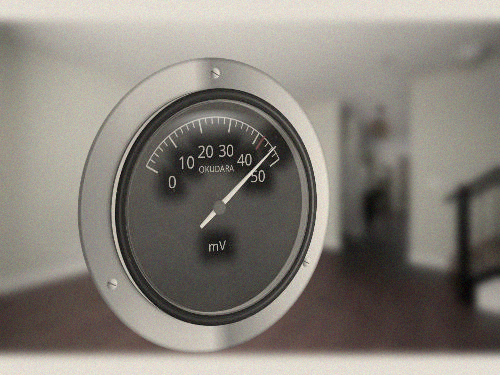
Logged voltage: 46
